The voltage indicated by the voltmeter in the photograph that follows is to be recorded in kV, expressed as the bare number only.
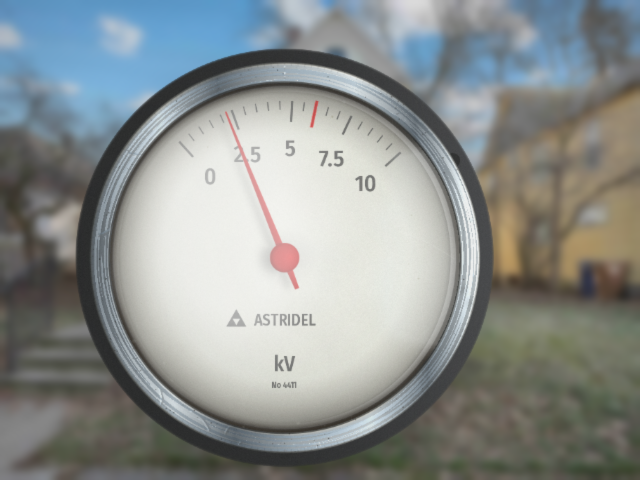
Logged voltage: 2.25
